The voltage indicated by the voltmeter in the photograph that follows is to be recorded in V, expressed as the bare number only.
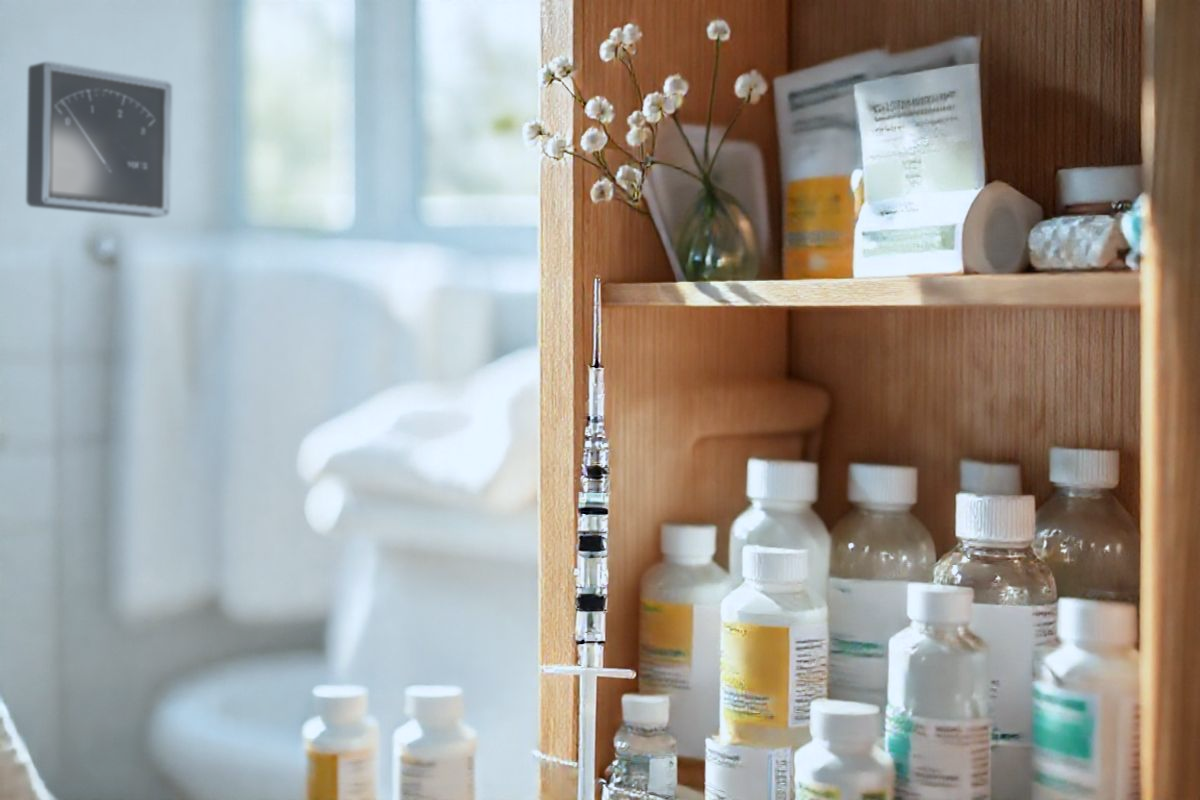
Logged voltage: 0.2
